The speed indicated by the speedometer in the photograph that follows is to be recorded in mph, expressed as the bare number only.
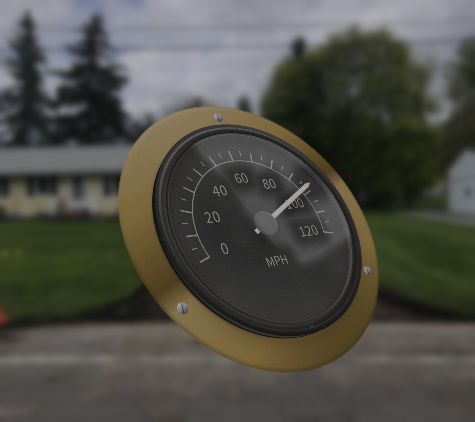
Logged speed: 97.5
